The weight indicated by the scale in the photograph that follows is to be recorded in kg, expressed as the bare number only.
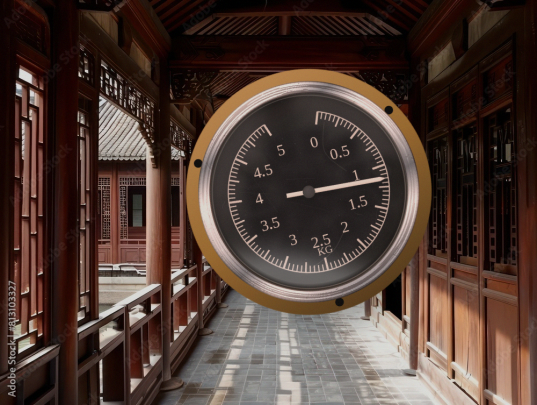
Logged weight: 1.15
